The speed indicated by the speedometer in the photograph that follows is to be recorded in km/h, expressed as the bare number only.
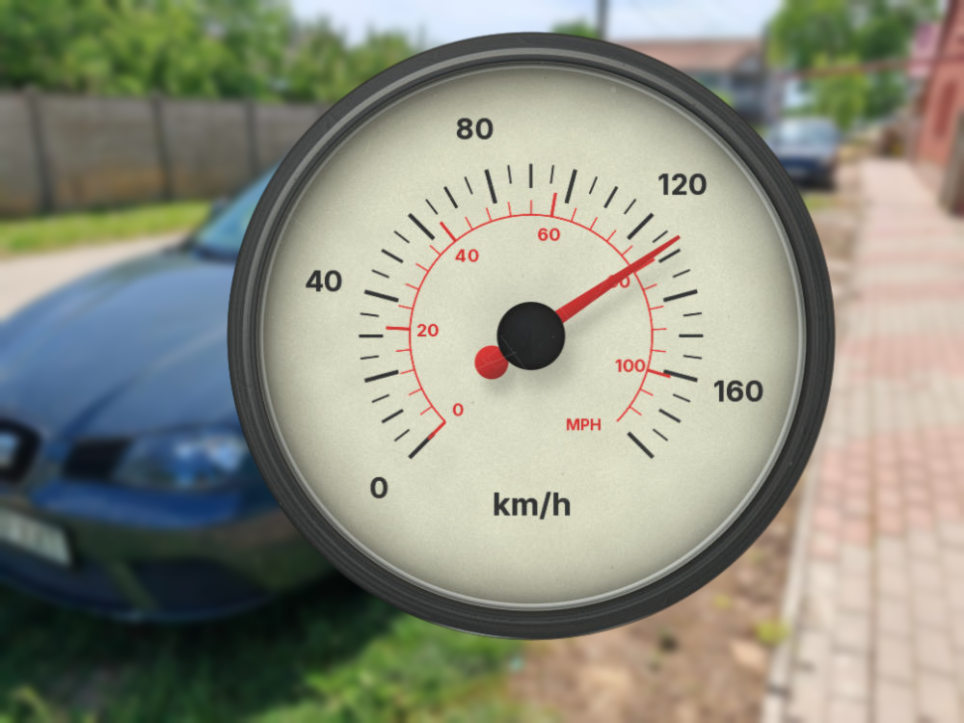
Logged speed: 127.5
